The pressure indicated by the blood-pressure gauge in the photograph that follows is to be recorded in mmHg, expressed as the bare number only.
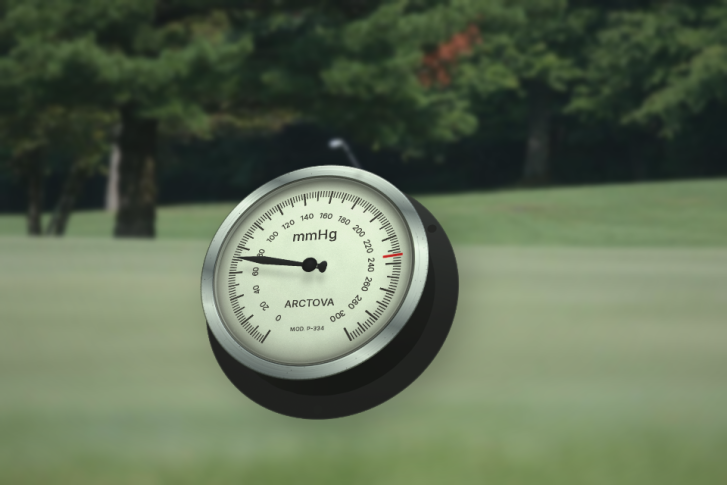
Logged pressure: 70
